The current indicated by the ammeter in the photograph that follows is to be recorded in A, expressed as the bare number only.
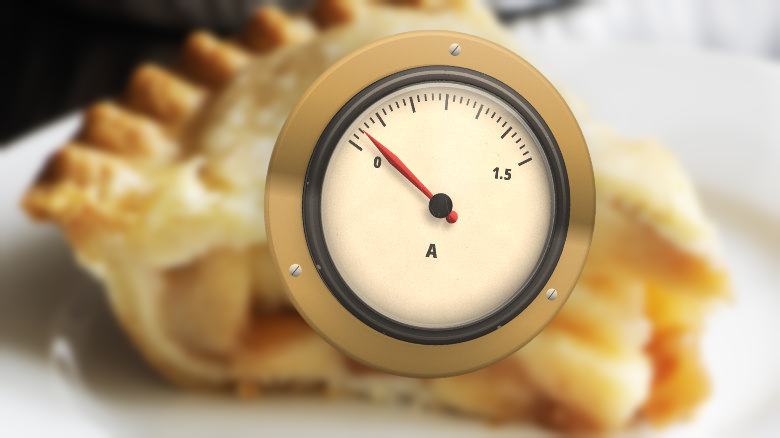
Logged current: 0.1
